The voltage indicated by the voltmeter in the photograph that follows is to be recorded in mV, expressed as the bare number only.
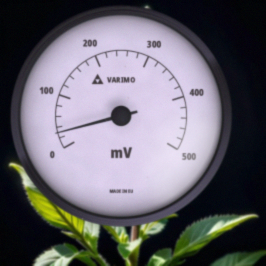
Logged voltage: 30
